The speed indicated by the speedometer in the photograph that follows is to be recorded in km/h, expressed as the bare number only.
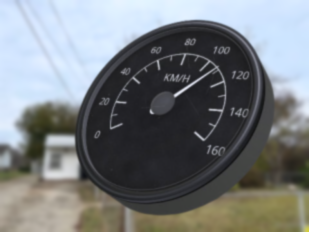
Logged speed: 110
